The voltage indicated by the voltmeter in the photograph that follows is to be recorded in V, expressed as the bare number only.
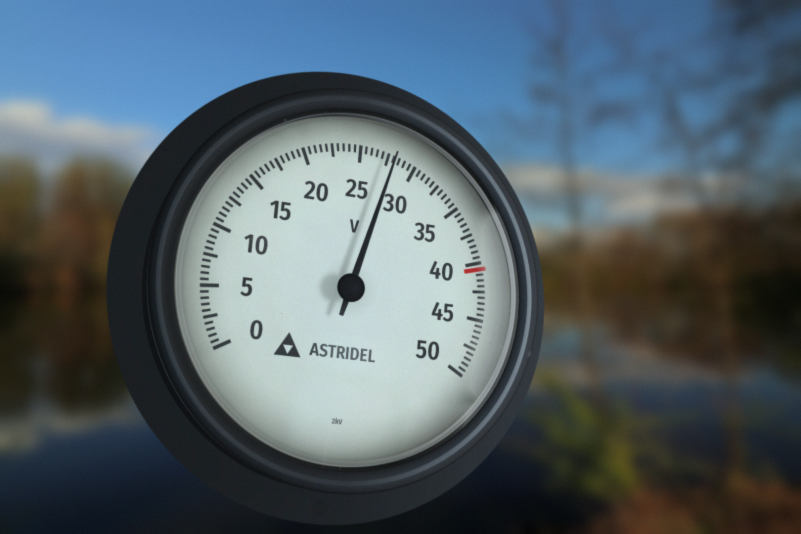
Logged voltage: 28
